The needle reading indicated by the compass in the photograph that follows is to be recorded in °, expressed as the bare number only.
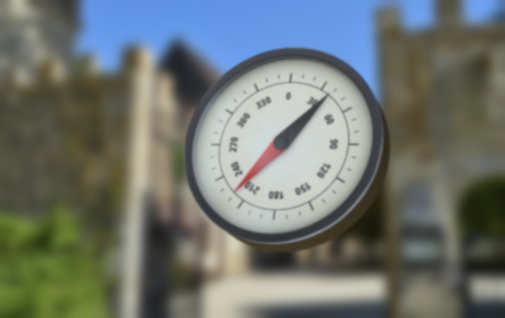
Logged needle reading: 220
